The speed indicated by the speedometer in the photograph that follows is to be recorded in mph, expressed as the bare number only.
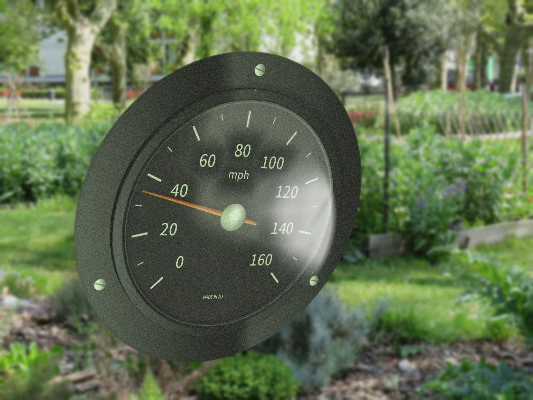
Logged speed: 35
